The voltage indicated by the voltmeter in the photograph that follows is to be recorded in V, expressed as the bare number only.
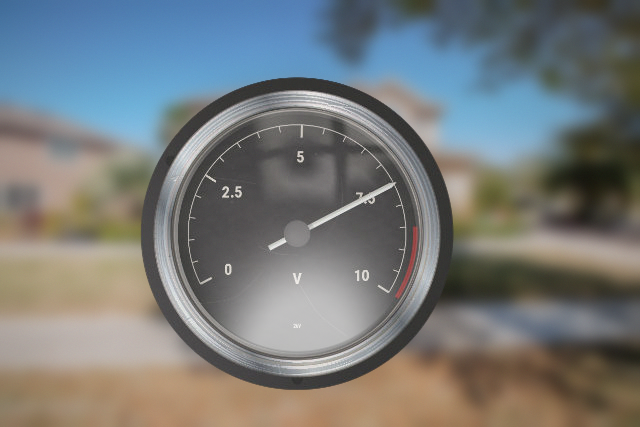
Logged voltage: 7.5
